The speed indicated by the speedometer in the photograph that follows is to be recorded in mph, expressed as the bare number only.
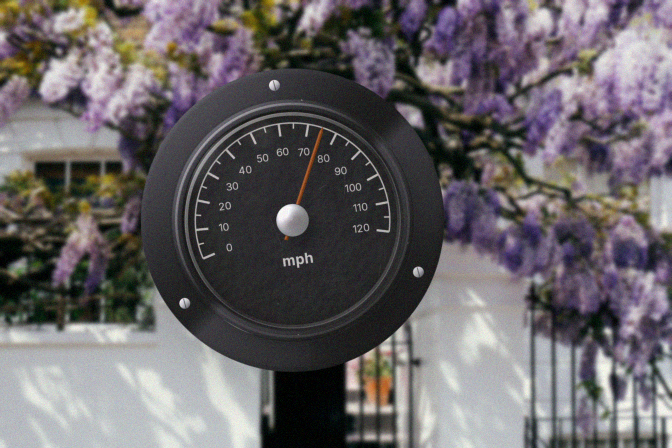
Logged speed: 75
